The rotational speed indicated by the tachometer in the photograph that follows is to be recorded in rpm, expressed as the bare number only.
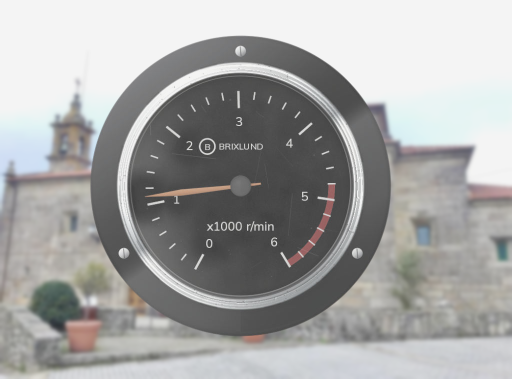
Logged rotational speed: 1100
